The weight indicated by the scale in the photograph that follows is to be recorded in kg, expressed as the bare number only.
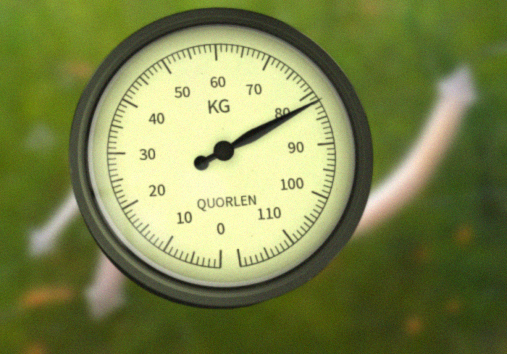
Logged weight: 82
